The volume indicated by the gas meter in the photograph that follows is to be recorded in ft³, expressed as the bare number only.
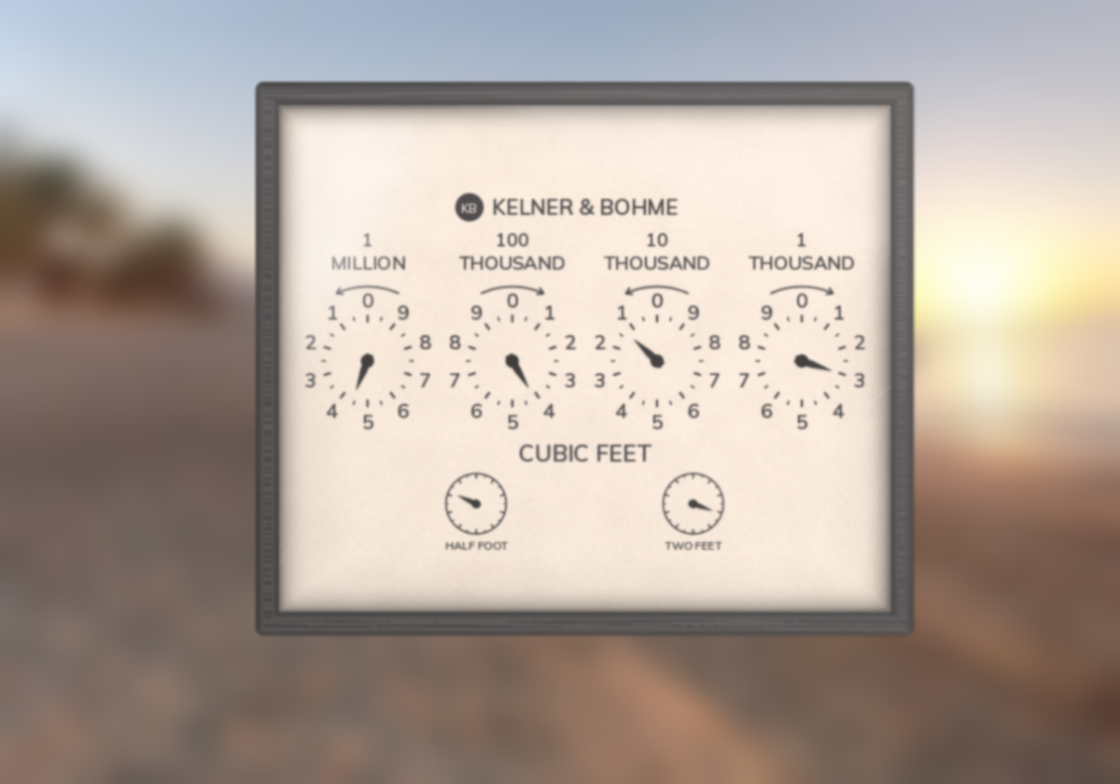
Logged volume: 441300
